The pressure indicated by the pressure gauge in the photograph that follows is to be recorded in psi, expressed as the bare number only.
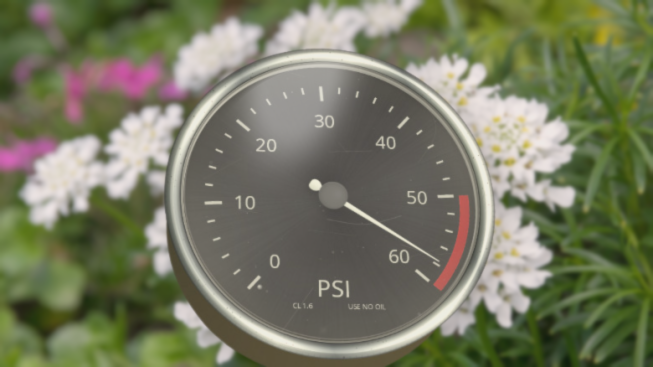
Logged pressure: 58
